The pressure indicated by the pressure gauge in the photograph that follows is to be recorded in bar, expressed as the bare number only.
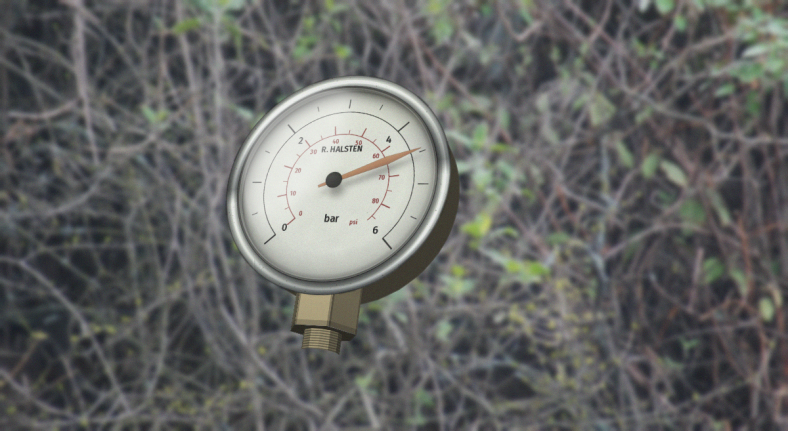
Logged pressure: 4.5
